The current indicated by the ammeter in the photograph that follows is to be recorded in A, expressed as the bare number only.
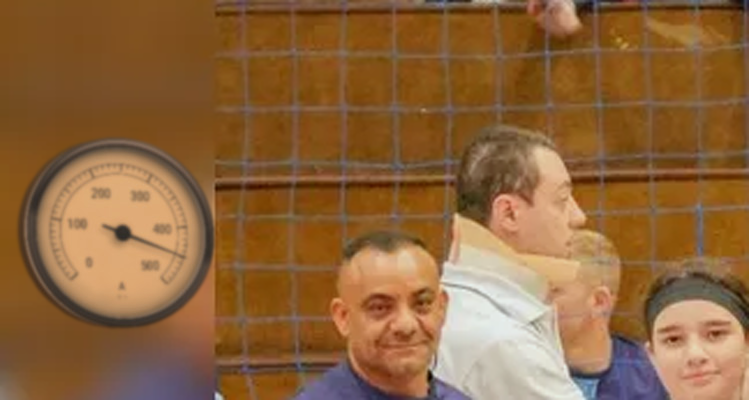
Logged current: 450
